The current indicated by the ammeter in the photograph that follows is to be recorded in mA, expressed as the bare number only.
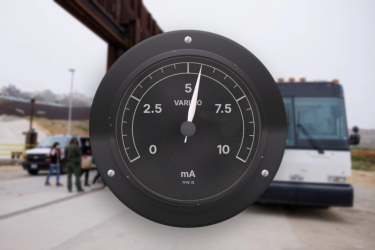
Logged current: 5.5
